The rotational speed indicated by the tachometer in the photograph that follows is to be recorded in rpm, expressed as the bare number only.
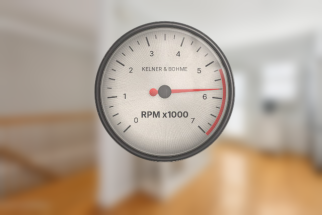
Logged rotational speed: 5750
